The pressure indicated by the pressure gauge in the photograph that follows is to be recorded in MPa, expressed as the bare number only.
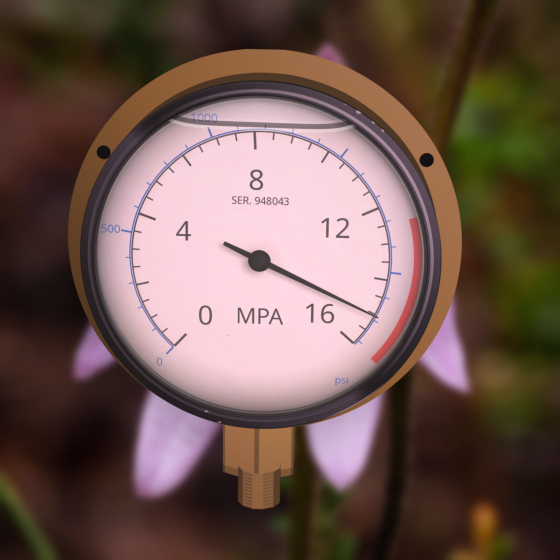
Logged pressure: 15
